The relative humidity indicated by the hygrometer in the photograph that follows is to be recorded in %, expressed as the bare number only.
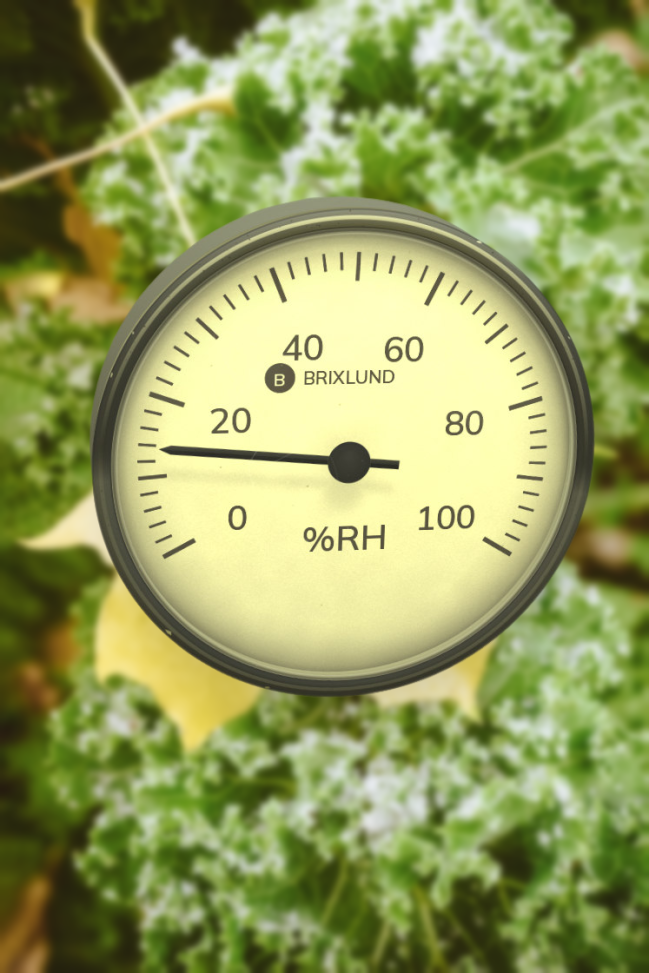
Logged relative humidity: 14
